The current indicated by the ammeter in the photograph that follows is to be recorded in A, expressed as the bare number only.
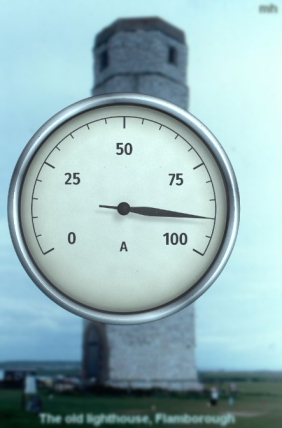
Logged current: 90
